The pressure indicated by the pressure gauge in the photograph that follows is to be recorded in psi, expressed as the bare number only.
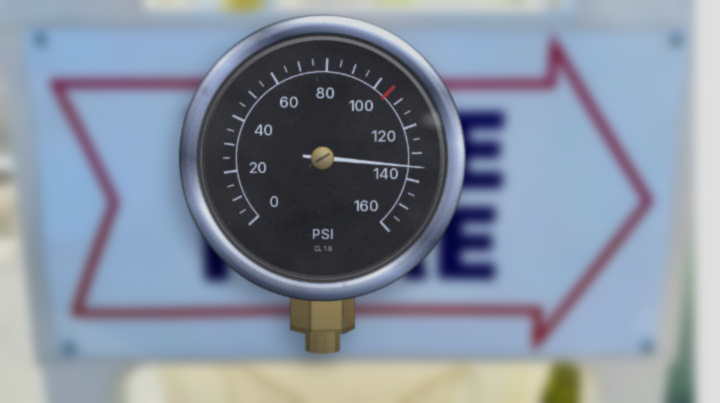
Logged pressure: 135
